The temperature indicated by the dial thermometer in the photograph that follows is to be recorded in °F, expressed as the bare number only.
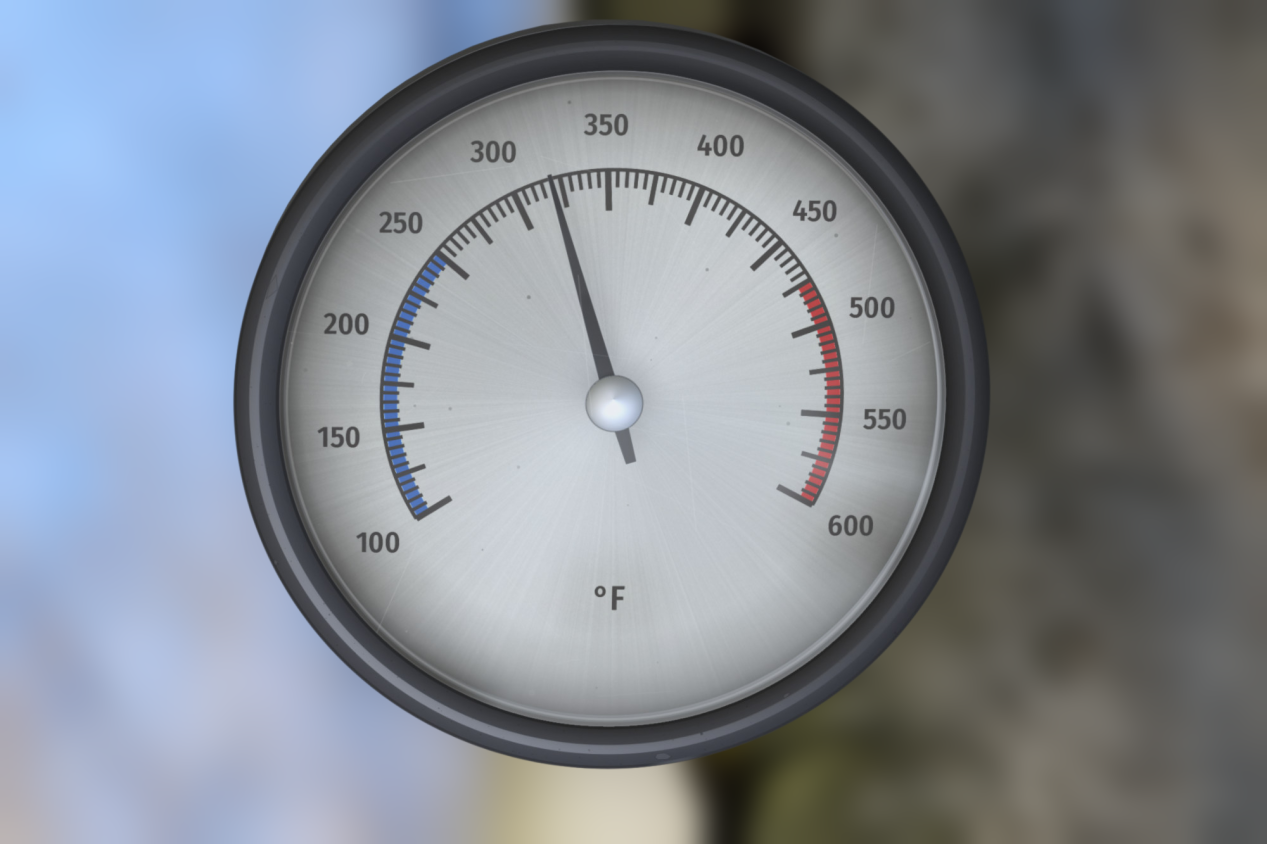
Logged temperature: 320
